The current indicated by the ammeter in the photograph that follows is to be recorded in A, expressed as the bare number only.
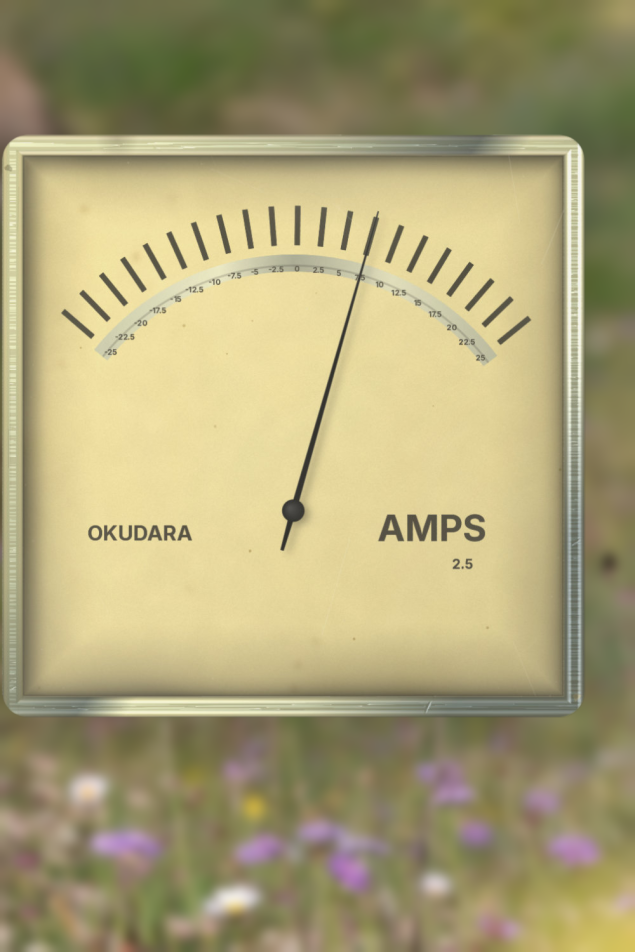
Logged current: 7.5
